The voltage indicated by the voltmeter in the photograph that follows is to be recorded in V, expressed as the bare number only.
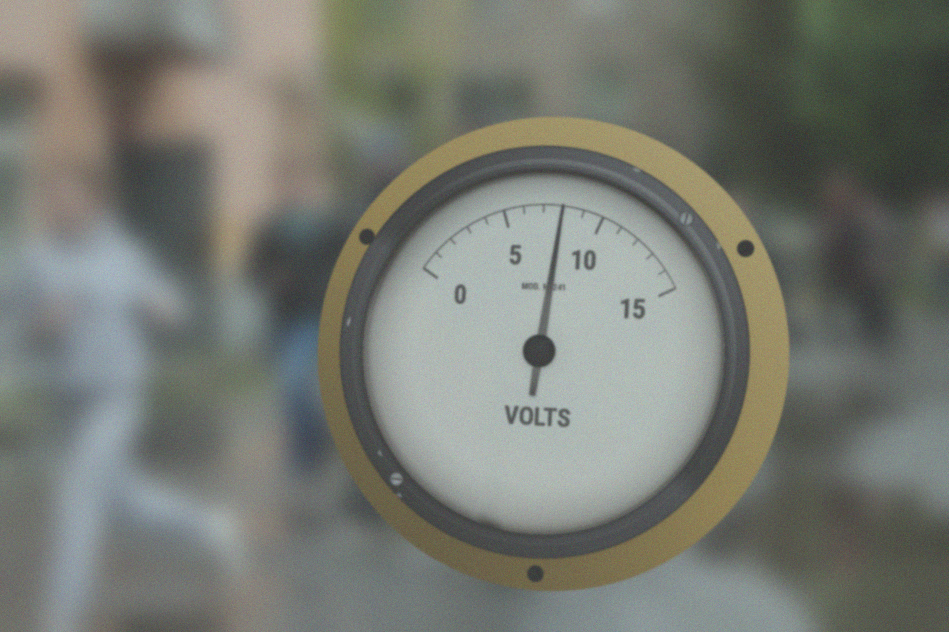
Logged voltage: 8
